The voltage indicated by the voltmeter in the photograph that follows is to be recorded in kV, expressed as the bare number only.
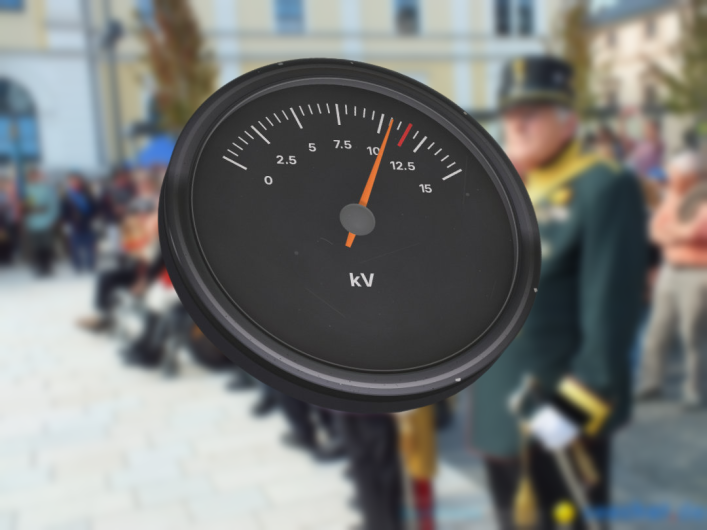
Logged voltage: 10.5
